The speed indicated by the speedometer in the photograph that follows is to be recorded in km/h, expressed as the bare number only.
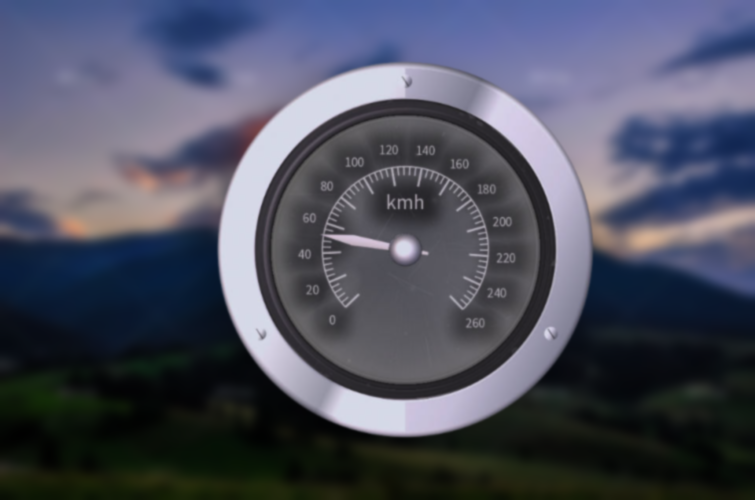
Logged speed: 52
